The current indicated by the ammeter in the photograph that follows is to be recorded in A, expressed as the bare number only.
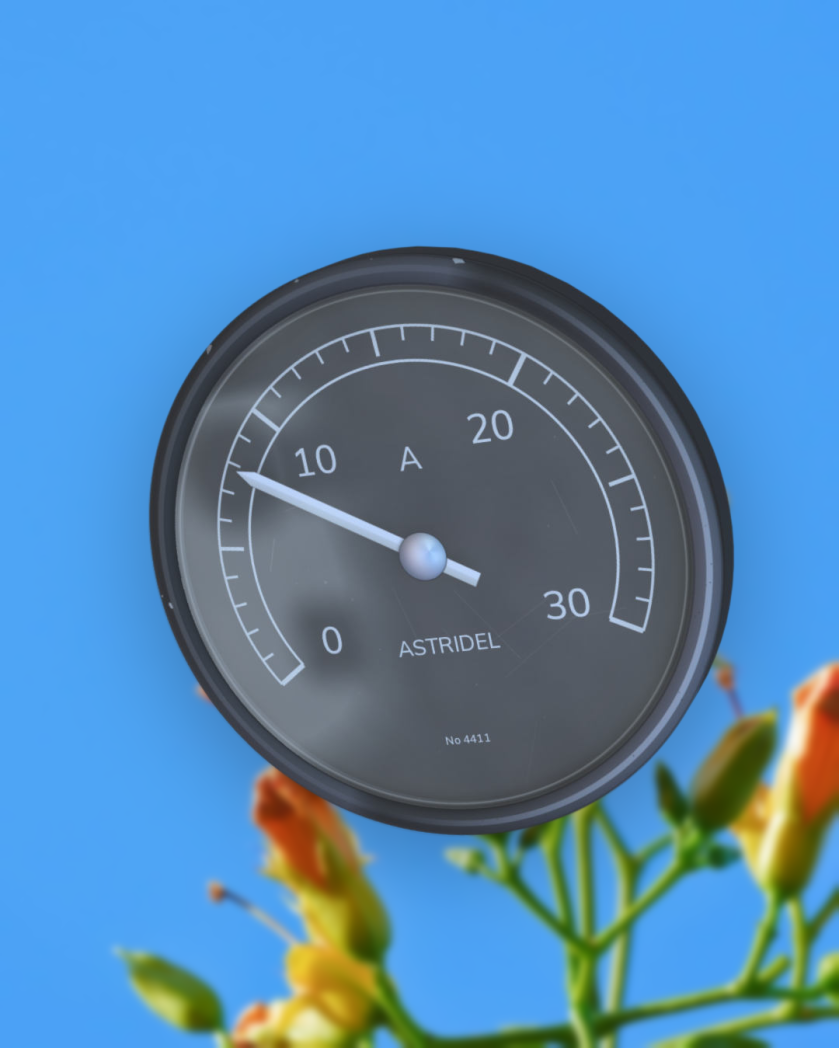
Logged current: 8
